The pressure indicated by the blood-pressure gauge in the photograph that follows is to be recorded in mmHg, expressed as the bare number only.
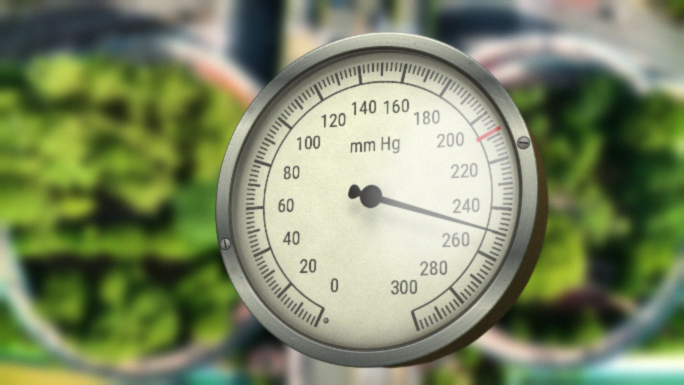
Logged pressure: 250
